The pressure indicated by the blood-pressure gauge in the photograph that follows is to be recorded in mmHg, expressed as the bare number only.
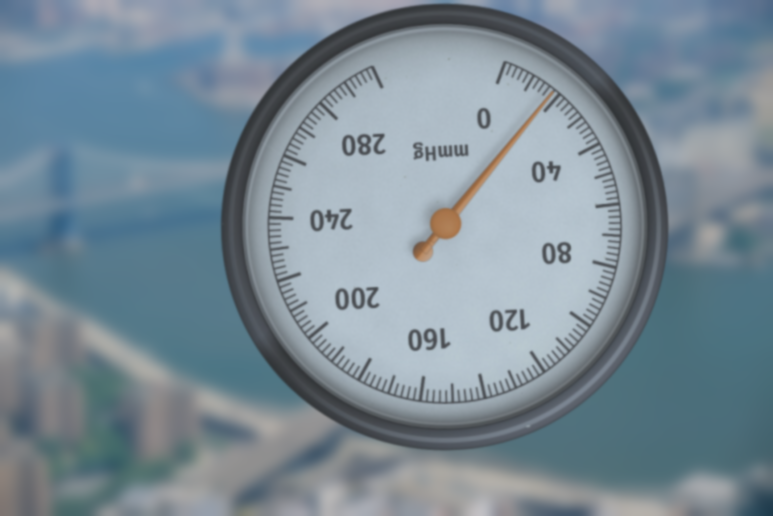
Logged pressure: 18
